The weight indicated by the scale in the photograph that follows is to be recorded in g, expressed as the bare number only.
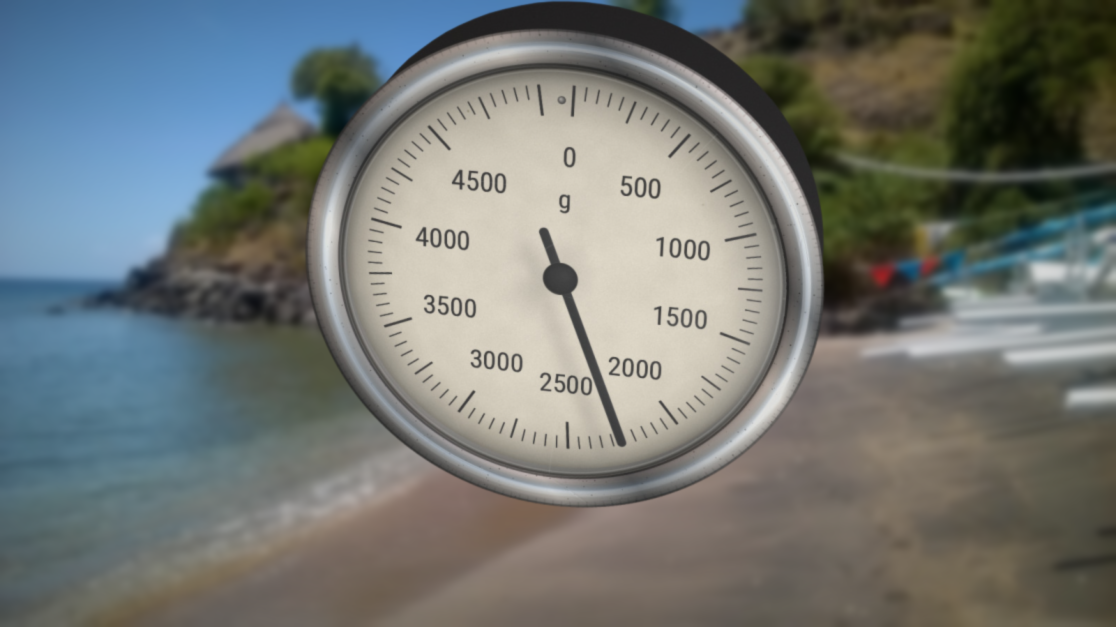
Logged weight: 2250
